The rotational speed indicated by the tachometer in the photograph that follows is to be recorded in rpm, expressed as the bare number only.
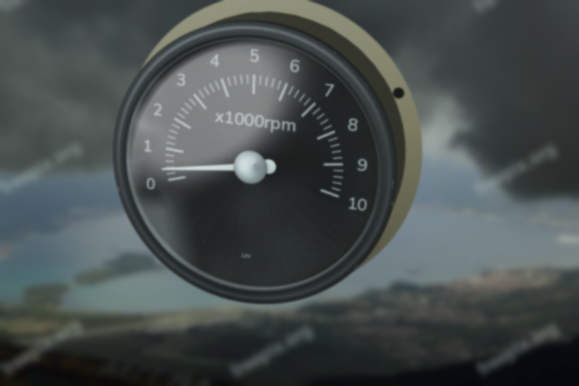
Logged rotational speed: 400
